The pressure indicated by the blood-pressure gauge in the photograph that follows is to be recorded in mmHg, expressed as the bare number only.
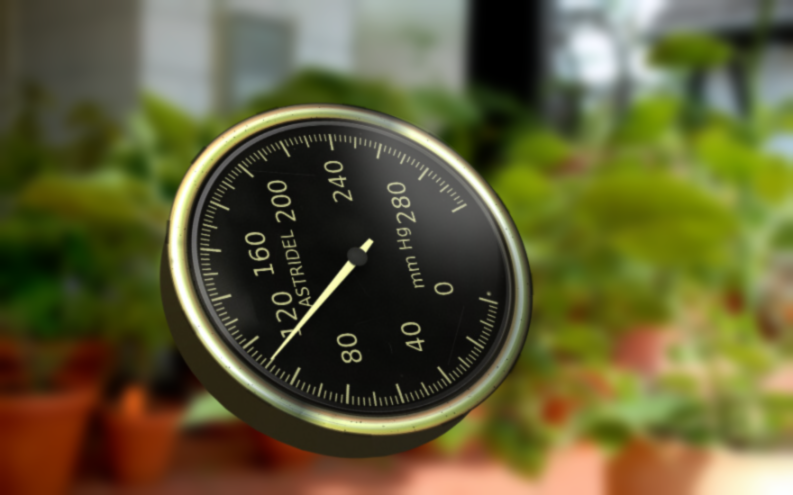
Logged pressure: 110
